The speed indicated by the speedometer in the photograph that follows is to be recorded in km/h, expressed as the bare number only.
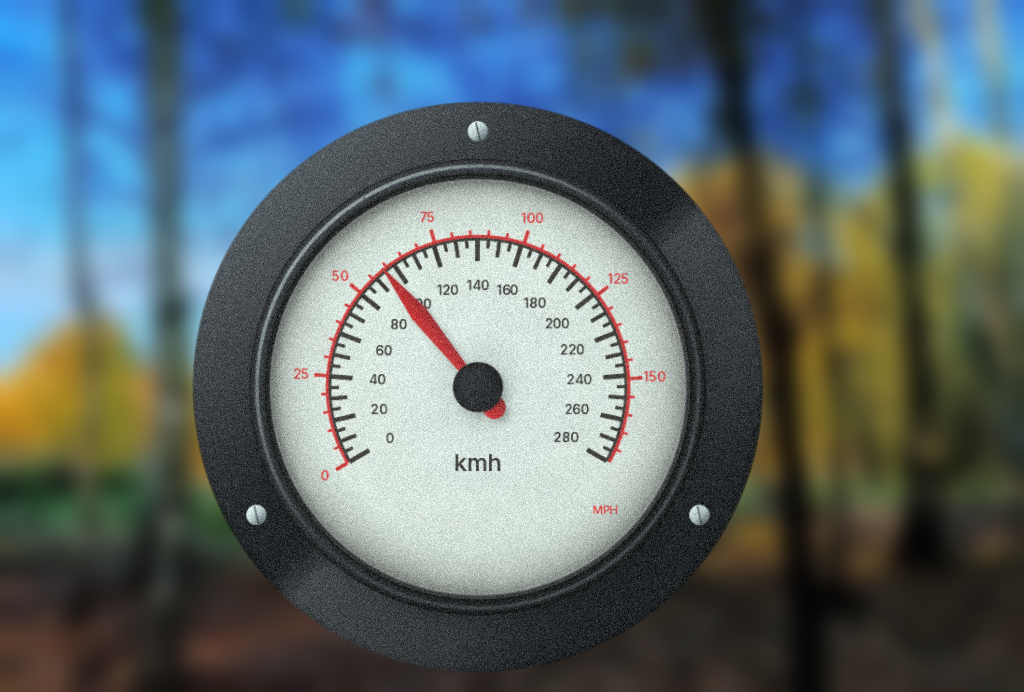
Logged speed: 95
